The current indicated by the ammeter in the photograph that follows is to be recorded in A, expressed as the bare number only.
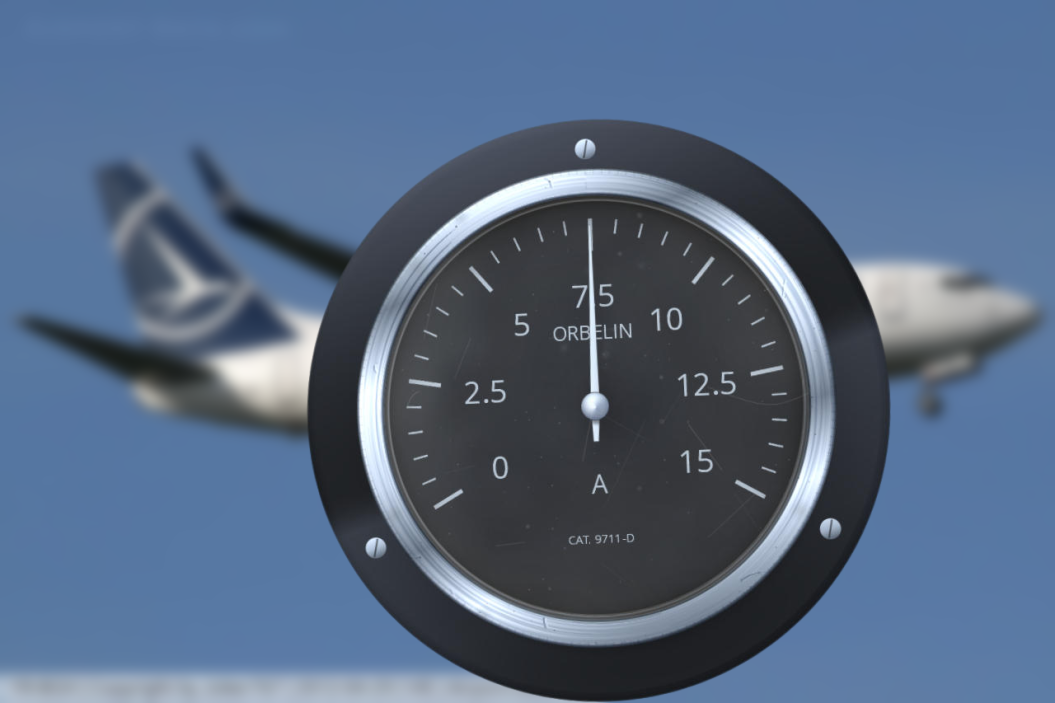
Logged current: 7.5
